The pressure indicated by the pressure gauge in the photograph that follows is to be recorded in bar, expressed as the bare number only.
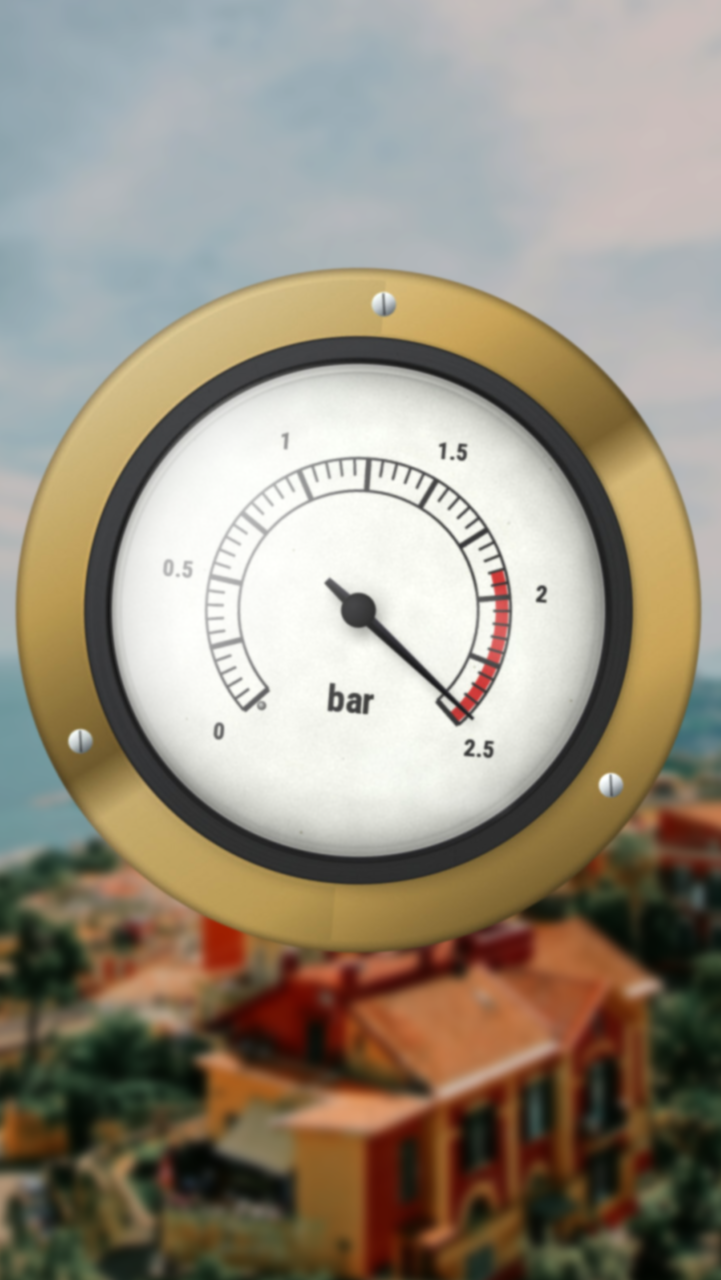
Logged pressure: 2.45
